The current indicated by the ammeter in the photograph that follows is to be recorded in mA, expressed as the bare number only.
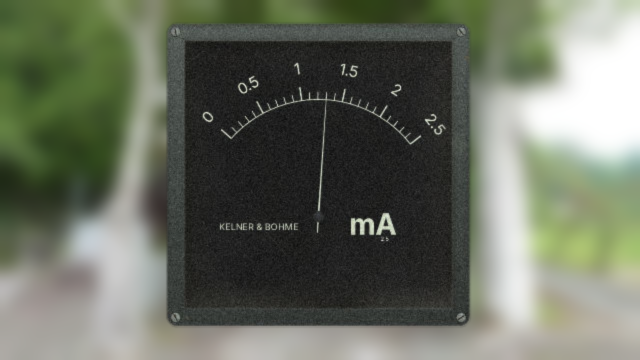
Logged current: 1.3
